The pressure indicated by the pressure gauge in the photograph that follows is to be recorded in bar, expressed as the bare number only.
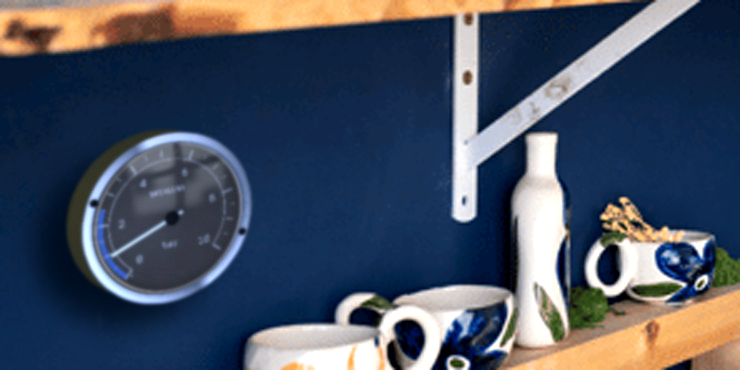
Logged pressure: 1
